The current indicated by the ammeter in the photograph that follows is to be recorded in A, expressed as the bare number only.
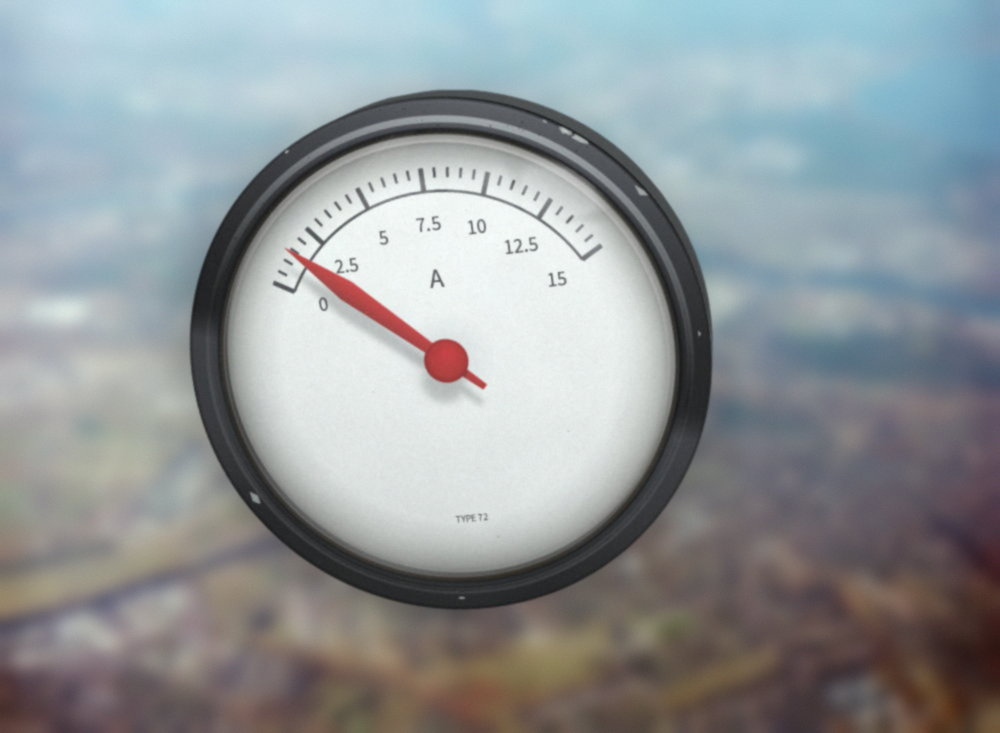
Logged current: 1.5
